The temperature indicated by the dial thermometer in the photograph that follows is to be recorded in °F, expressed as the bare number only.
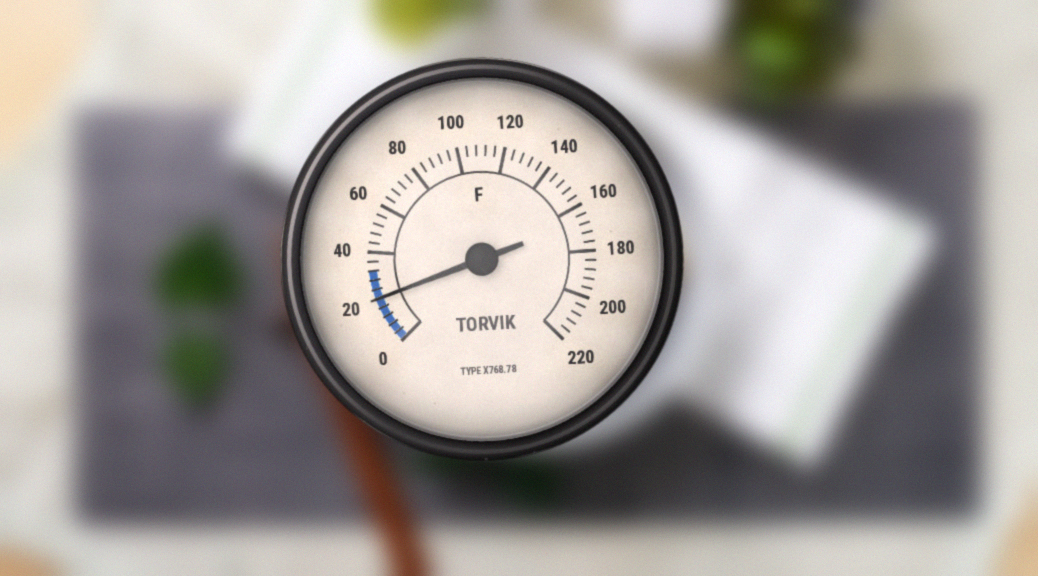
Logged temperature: 20
